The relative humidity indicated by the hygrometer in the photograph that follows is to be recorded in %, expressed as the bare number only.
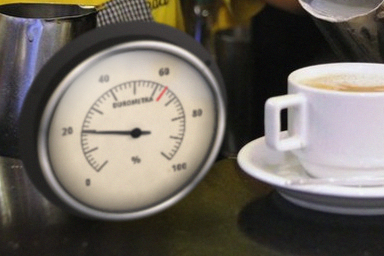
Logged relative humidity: 20
